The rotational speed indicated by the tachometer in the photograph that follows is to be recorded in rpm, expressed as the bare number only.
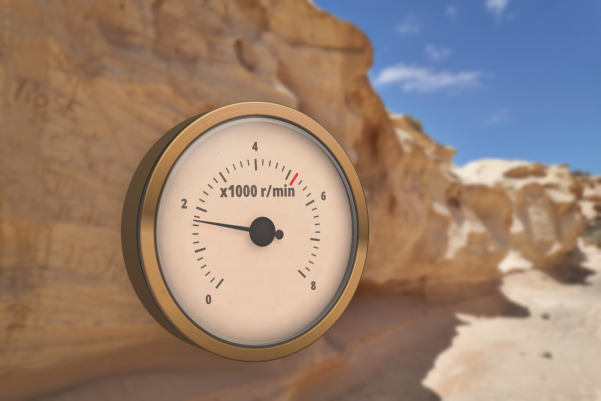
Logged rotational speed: 1700
